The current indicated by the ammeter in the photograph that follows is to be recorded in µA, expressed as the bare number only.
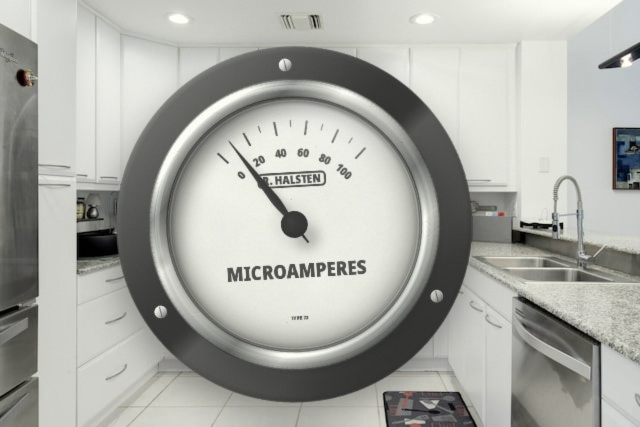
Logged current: 10
